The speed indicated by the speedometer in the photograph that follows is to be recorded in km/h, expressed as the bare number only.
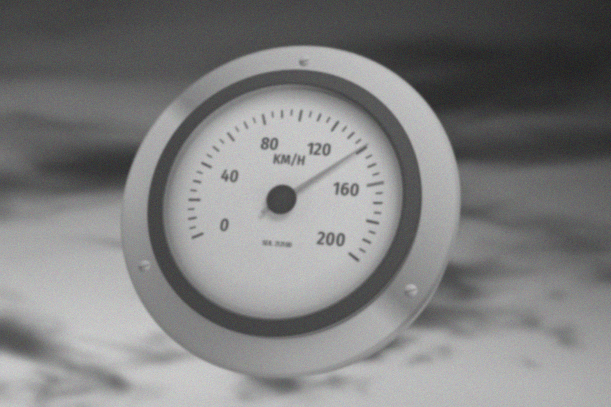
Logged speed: 140
